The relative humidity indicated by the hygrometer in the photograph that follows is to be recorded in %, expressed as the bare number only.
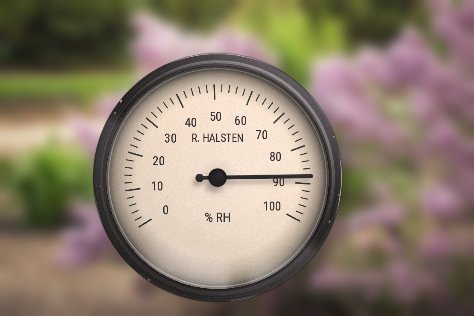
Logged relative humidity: 88
